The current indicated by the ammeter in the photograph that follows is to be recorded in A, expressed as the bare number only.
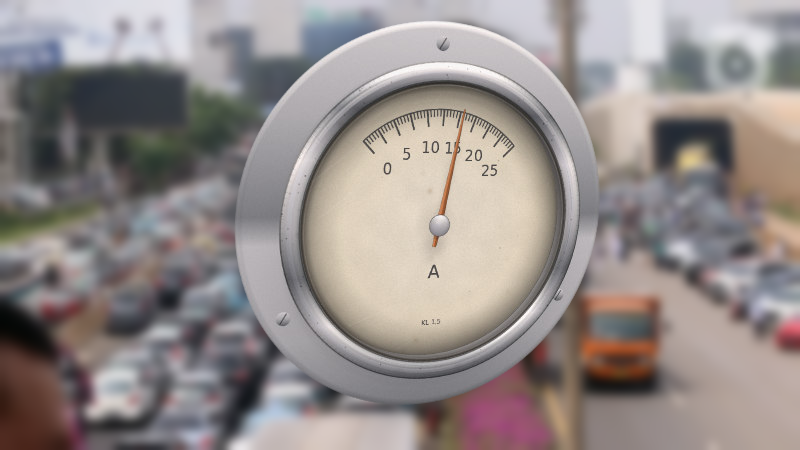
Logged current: 15
